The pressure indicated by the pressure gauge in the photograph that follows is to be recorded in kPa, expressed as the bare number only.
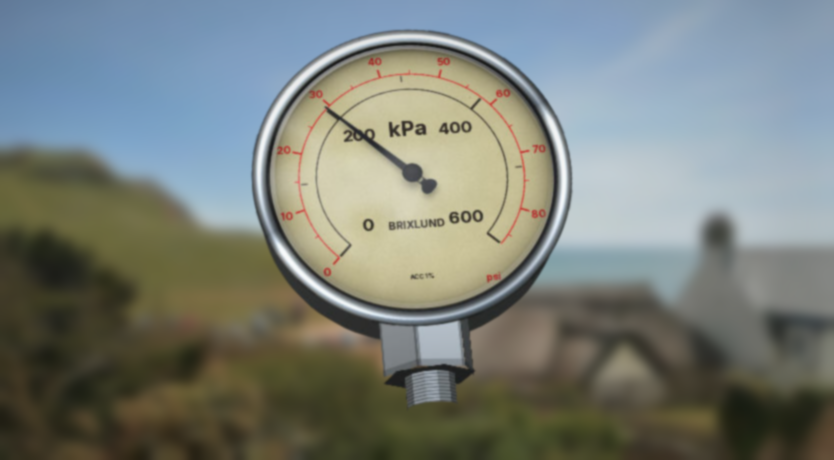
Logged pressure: 200
